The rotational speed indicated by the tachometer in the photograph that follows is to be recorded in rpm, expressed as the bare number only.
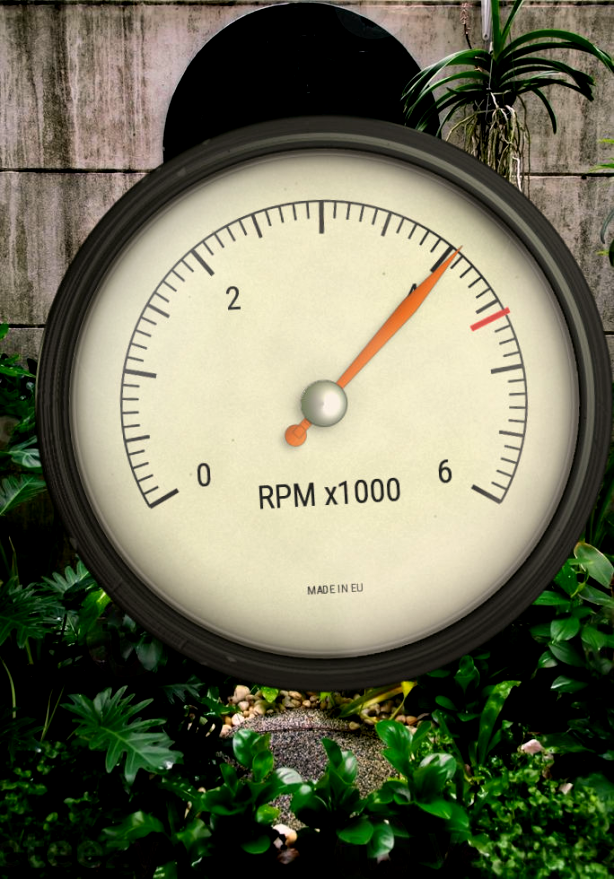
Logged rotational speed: 4050
